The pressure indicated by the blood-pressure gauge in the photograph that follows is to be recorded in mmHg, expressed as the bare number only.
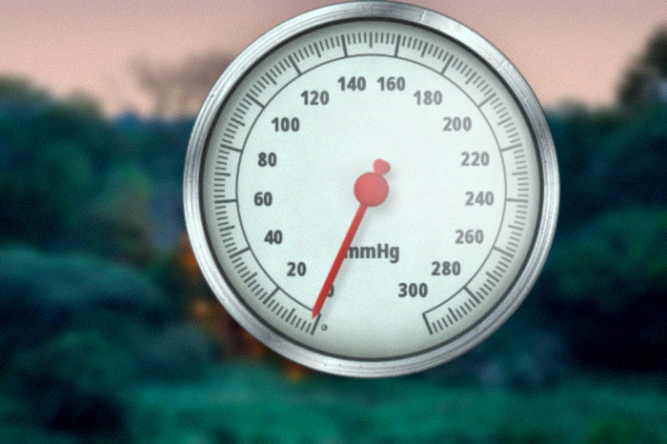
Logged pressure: 2
